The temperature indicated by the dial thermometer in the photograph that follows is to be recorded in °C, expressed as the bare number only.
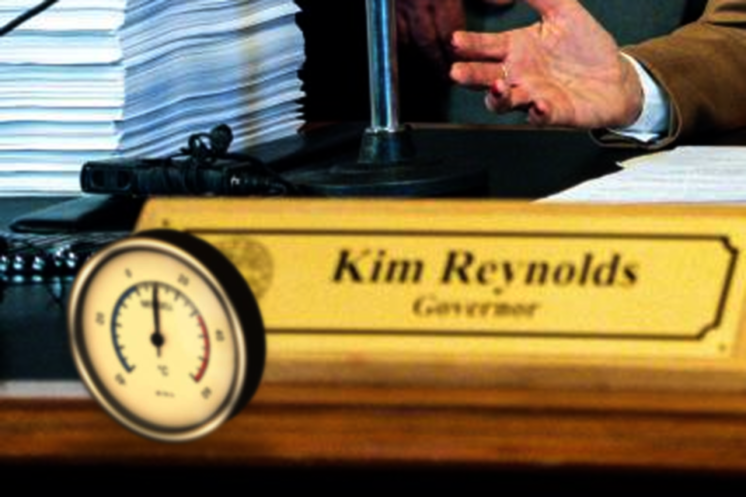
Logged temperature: 10
